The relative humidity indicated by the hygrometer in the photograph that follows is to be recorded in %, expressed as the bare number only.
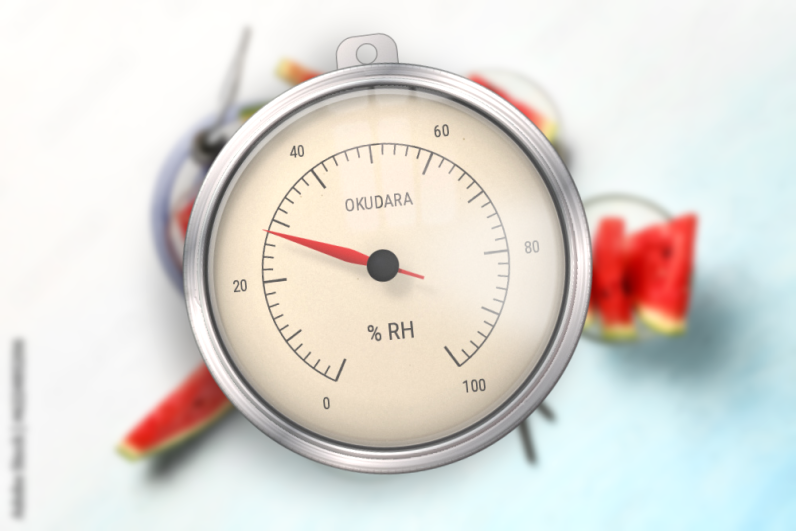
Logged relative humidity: 28
